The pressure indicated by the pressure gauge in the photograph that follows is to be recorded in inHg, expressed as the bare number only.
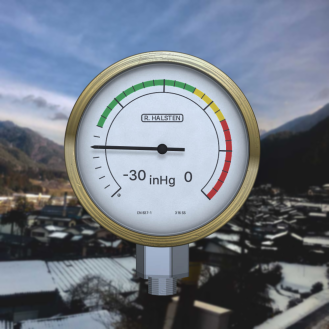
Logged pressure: -25
